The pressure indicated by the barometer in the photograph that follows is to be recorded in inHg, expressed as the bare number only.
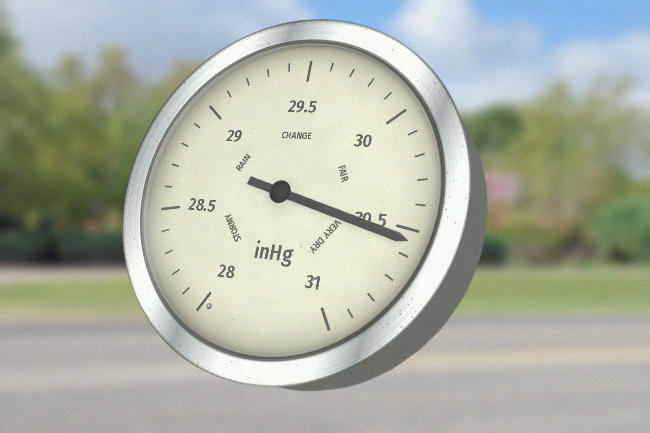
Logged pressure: 30.55
